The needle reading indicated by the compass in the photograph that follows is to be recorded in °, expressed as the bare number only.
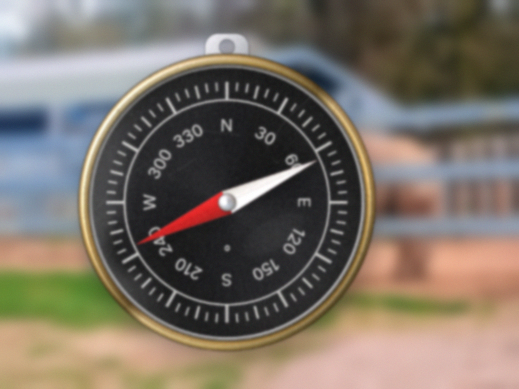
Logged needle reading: 245
